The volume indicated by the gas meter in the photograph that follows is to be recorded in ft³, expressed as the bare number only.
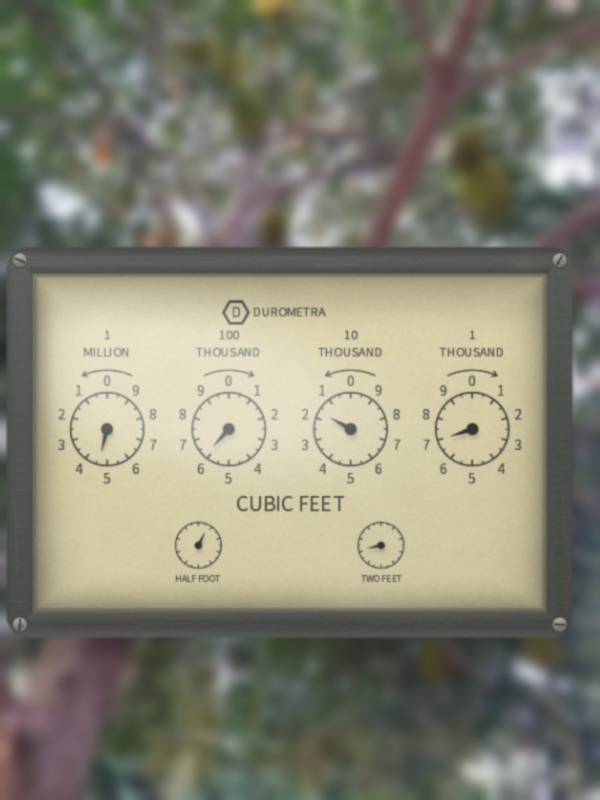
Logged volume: 461700
